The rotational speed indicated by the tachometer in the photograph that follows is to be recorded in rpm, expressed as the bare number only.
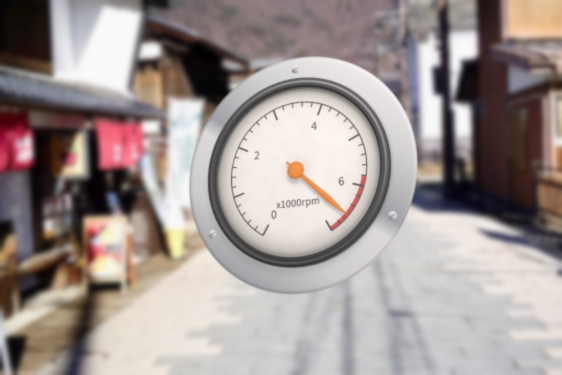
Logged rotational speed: 6600
